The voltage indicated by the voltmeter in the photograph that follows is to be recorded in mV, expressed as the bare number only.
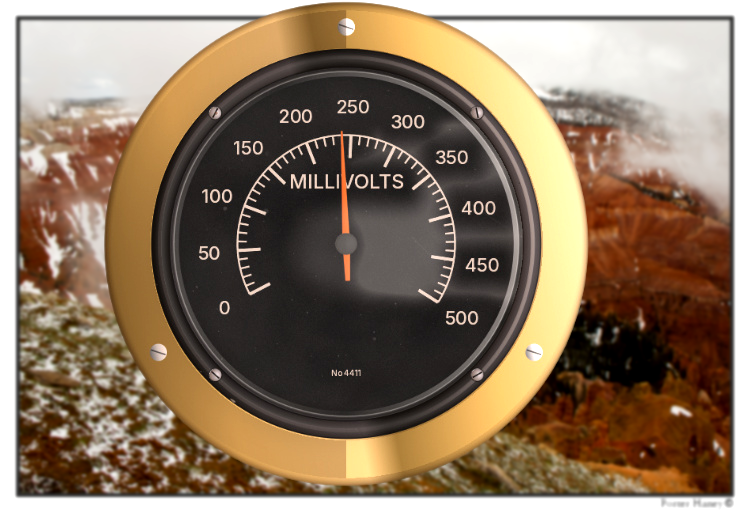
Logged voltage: 240
